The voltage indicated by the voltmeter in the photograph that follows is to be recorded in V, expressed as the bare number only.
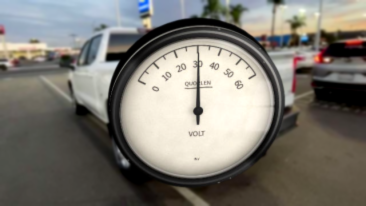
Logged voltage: 30
